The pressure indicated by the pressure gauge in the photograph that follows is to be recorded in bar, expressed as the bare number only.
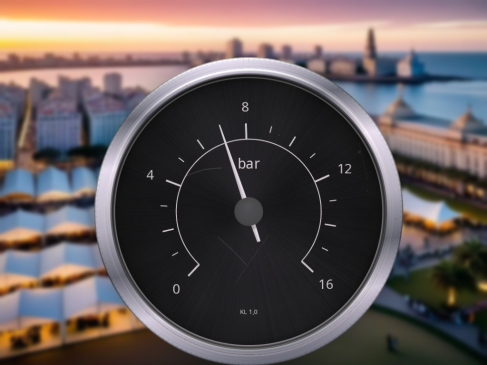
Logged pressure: 7
